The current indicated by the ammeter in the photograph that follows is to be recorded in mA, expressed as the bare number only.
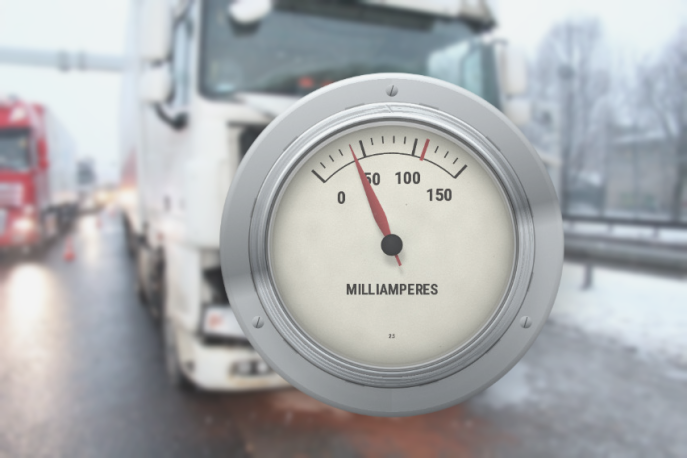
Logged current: 40
